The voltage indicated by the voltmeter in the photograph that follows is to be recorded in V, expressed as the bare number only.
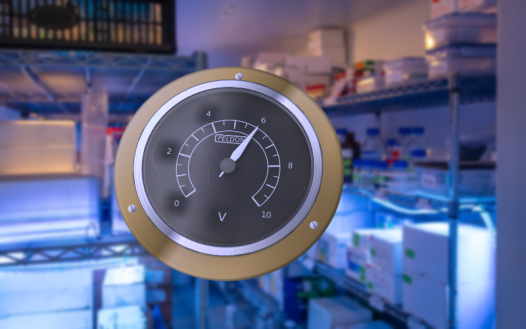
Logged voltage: 6
